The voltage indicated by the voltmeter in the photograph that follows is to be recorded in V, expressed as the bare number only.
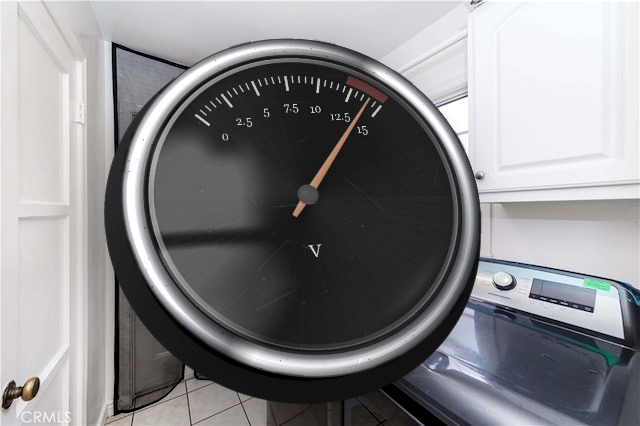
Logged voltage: 14
